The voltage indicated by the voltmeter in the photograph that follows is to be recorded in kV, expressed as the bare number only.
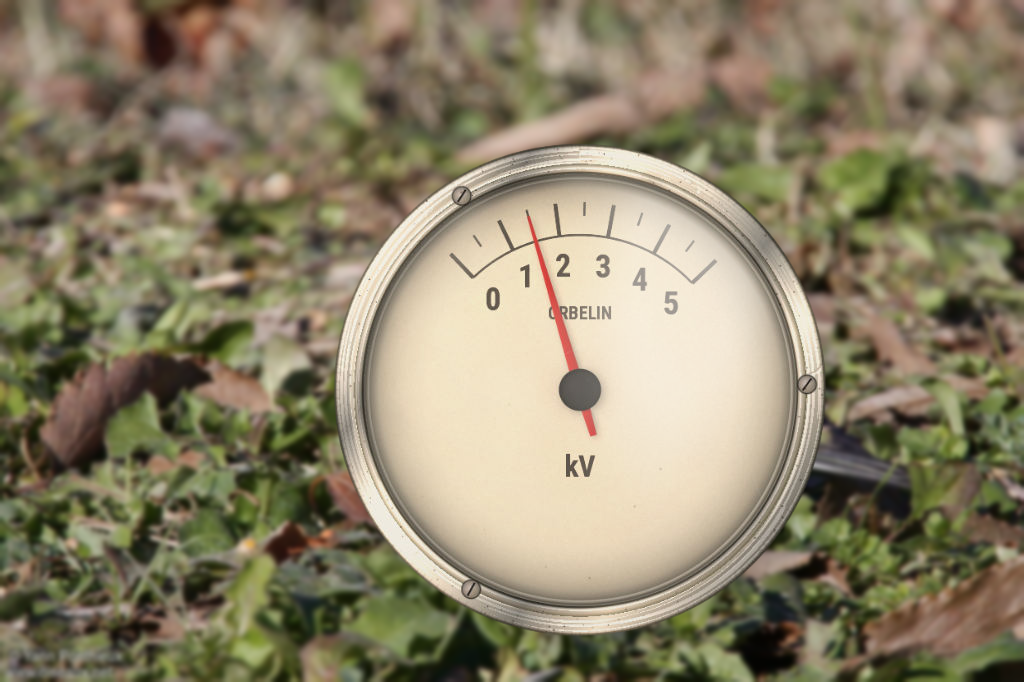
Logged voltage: 1.5
